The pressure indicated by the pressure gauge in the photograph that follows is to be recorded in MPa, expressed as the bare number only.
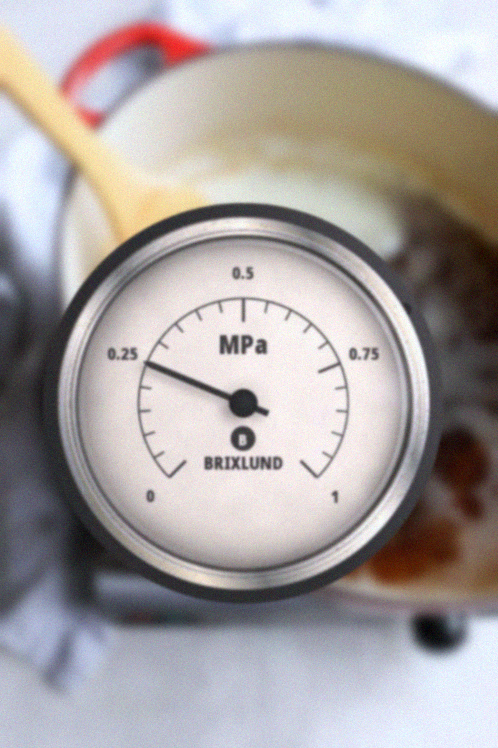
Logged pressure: 0.25
